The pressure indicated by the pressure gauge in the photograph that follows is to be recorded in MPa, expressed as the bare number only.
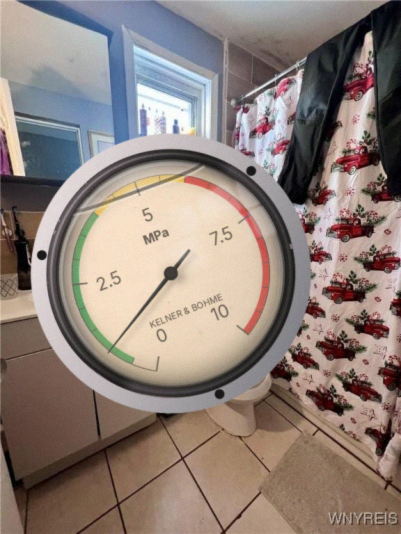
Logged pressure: 1
